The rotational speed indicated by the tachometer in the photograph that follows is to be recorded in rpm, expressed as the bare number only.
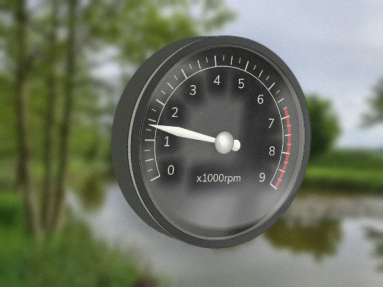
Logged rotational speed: 1375
